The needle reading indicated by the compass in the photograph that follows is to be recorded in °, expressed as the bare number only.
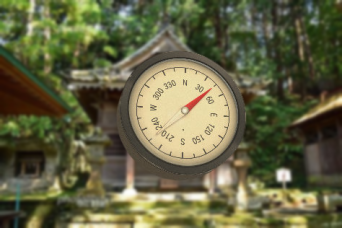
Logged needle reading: 45
